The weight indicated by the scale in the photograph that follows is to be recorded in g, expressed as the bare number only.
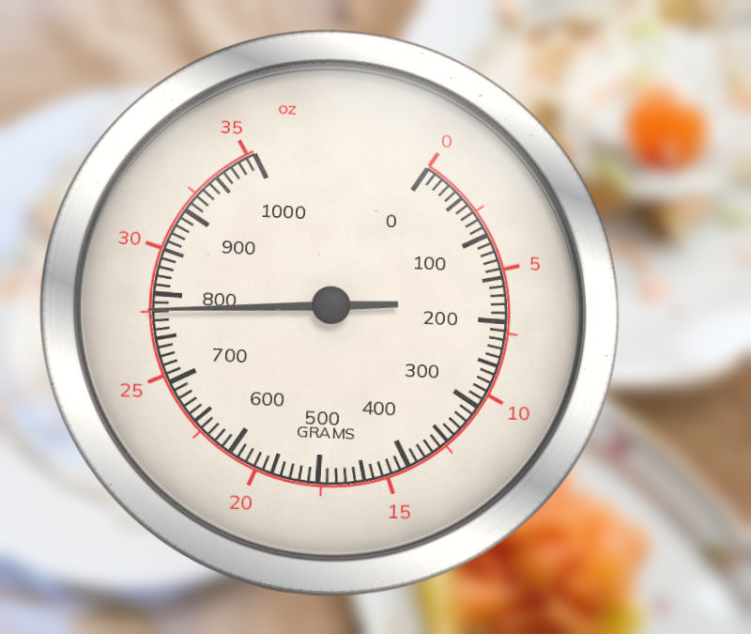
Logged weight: 780
